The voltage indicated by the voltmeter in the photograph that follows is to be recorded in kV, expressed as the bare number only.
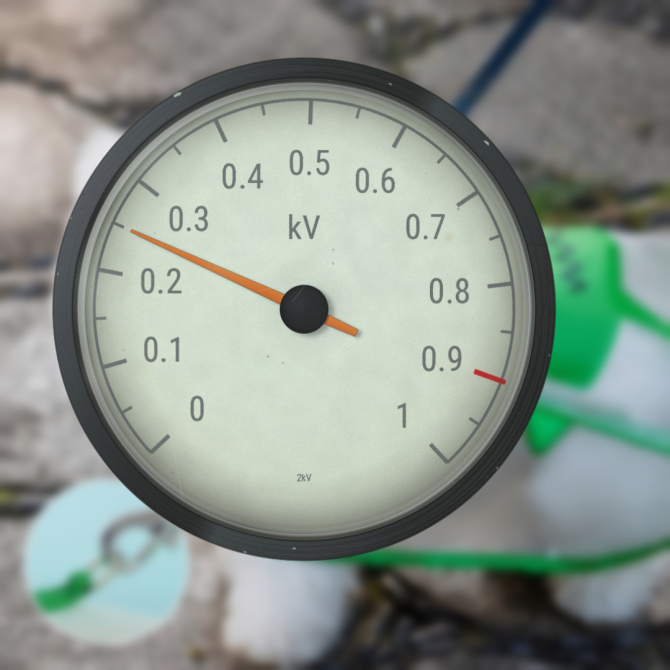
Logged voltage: 0.25
